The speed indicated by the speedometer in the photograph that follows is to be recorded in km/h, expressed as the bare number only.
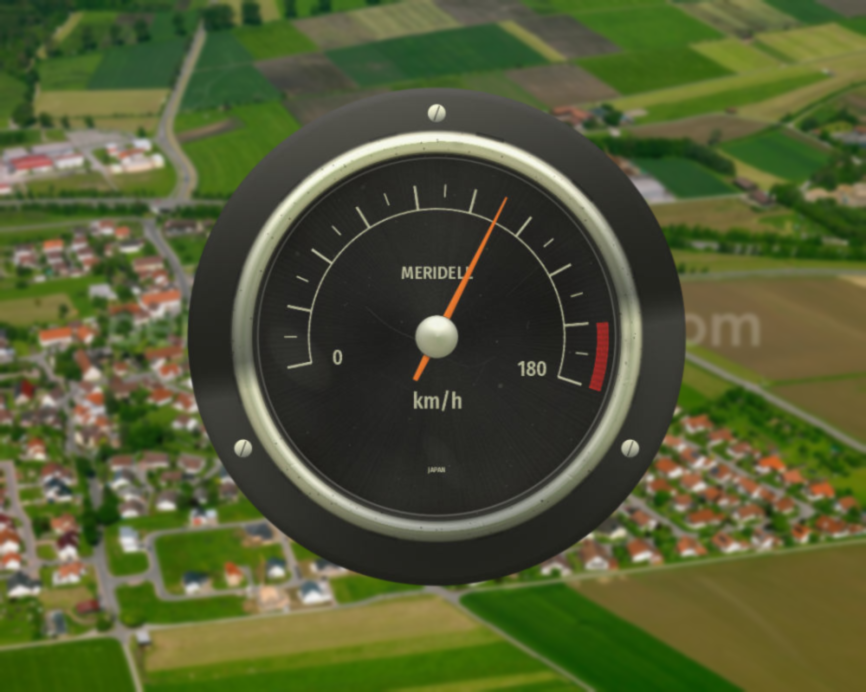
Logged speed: 110
